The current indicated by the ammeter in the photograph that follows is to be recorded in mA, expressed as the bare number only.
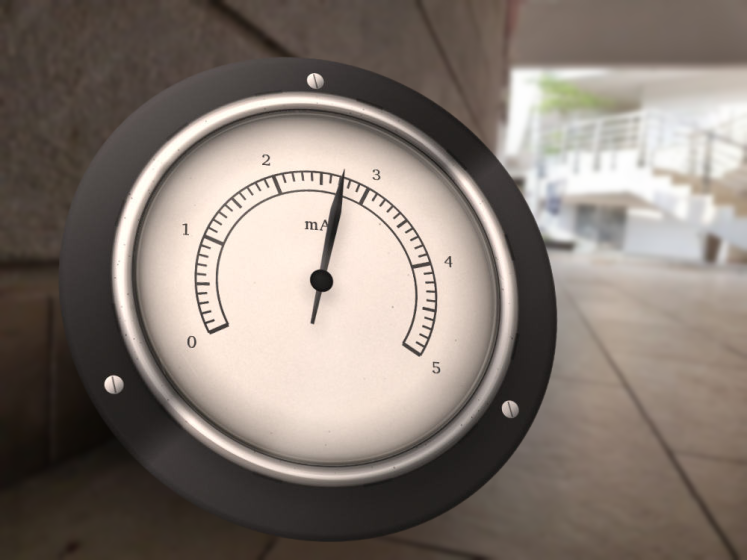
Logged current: 2.7
